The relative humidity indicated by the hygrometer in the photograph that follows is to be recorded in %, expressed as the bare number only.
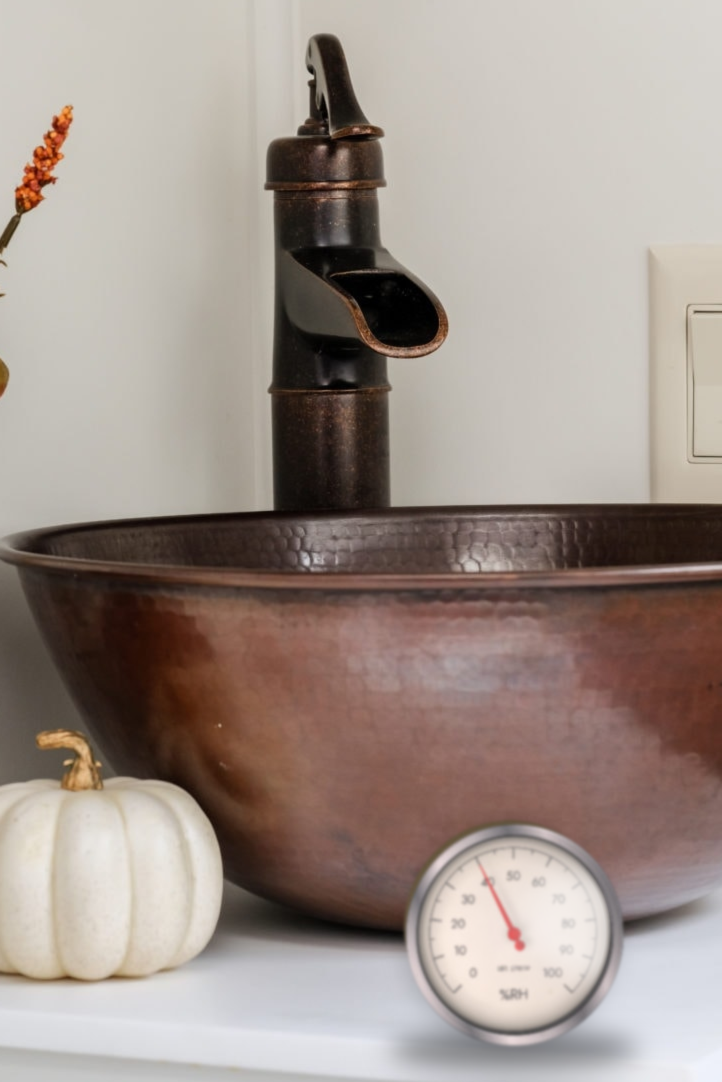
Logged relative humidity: 40
